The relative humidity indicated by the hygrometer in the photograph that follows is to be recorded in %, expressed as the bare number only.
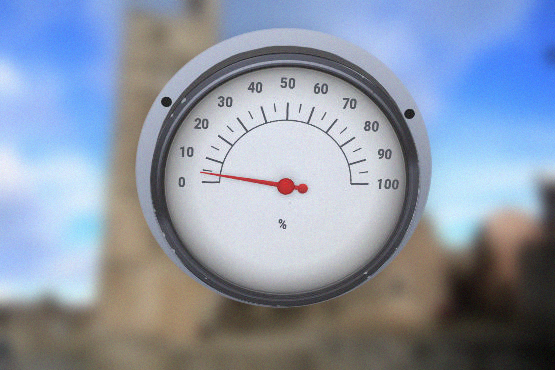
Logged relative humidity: 5
